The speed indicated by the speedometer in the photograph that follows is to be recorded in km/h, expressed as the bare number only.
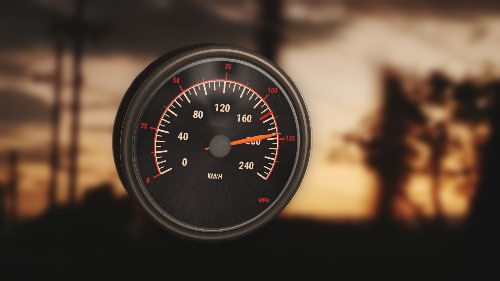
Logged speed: 195
